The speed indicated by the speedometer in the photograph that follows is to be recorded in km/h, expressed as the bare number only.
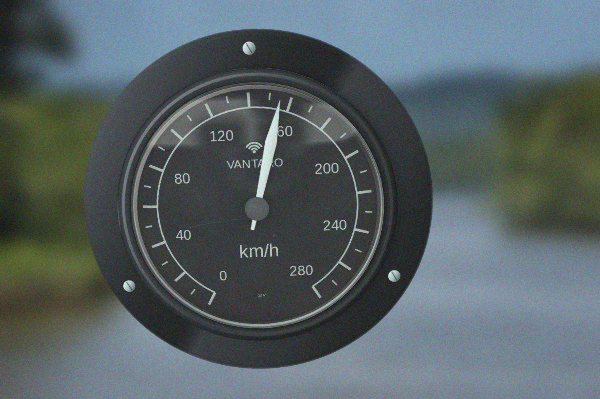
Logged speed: 155
